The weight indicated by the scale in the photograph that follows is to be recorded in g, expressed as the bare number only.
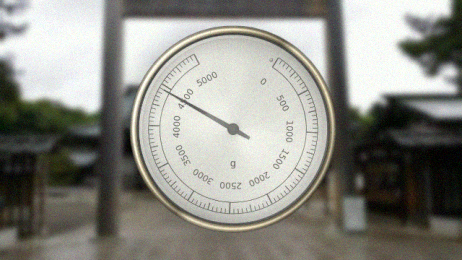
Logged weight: 4450
